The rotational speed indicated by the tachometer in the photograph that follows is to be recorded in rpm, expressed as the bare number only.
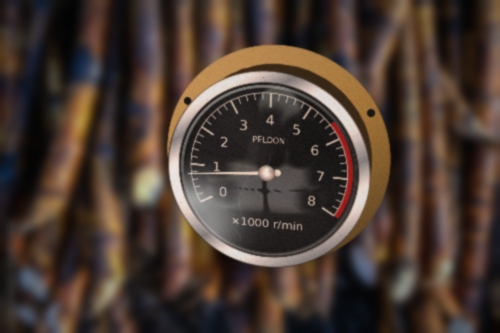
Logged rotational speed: 800
